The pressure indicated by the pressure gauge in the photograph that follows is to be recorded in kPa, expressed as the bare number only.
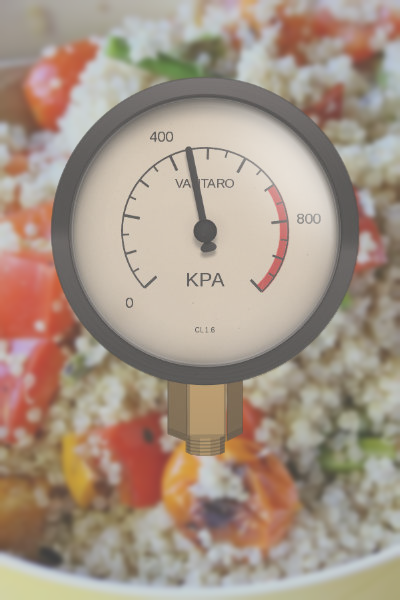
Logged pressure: 450
